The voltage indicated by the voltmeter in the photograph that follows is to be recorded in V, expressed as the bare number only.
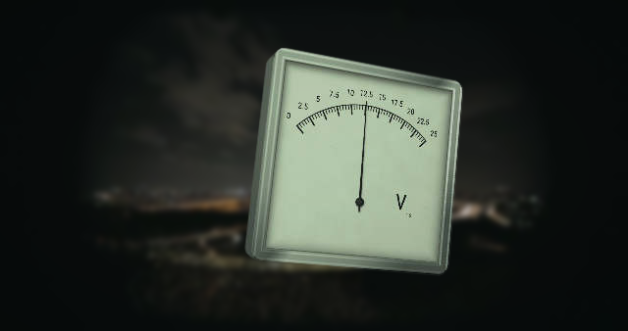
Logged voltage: 12.5
